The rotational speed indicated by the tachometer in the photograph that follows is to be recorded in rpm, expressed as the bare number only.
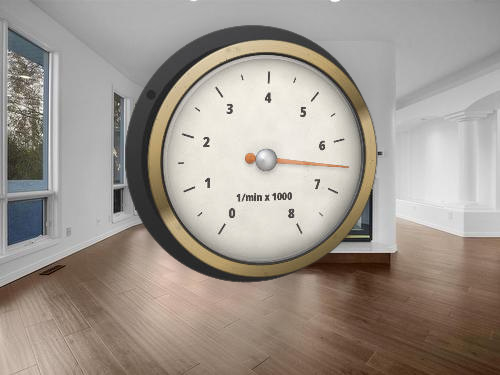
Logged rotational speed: 6500
